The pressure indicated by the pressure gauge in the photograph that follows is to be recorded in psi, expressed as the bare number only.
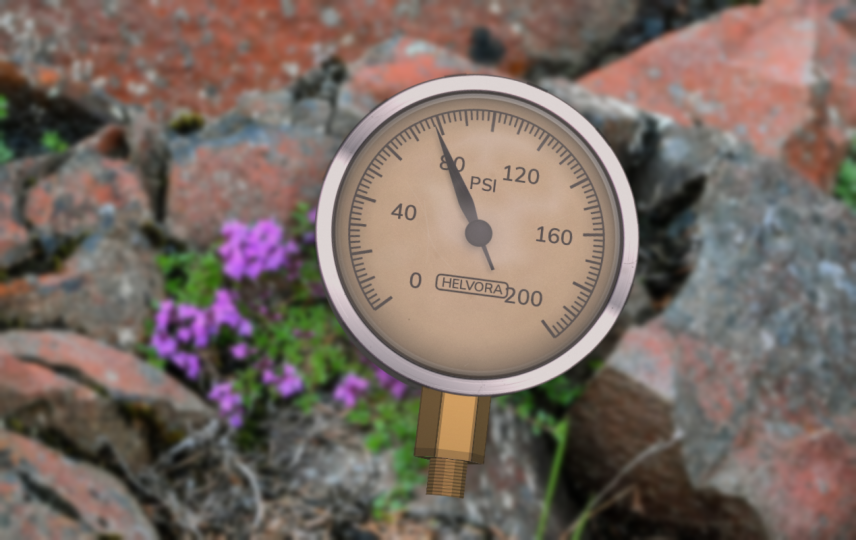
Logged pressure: 78
